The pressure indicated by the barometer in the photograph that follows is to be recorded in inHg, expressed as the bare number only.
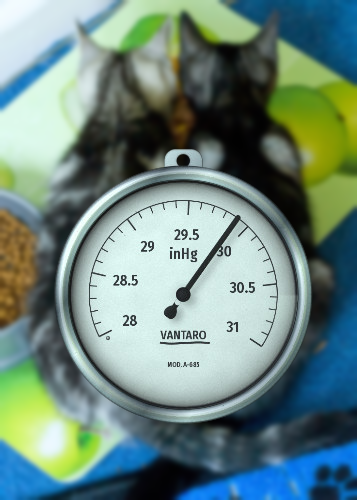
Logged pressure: 29.9
